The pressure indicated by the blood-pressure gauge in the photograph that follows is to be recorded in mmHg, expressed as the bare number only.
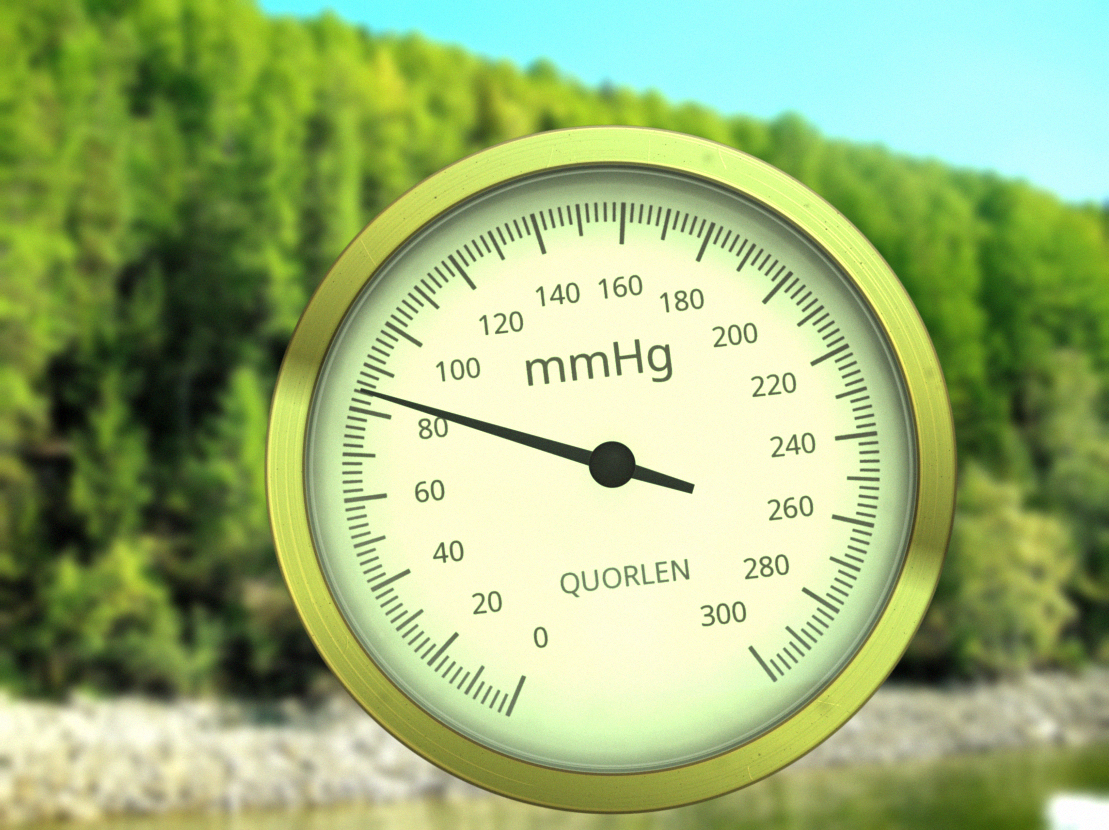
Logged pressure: 84
